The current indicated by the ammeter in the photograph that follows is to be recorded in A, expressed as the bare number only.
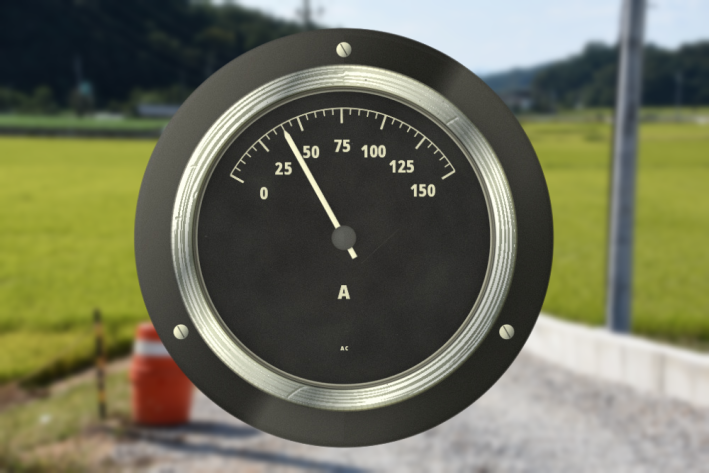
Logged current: 40
